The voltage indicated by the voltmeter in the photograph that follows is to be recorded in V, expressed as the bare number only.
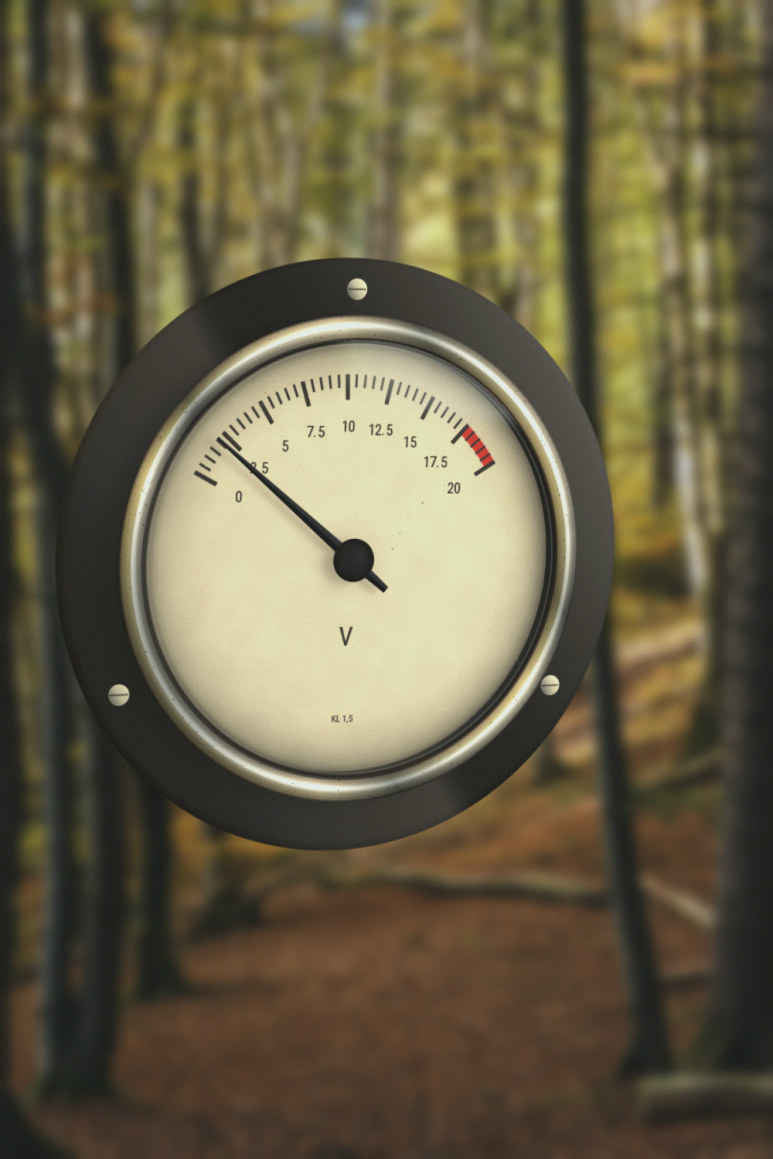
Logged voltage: 2
